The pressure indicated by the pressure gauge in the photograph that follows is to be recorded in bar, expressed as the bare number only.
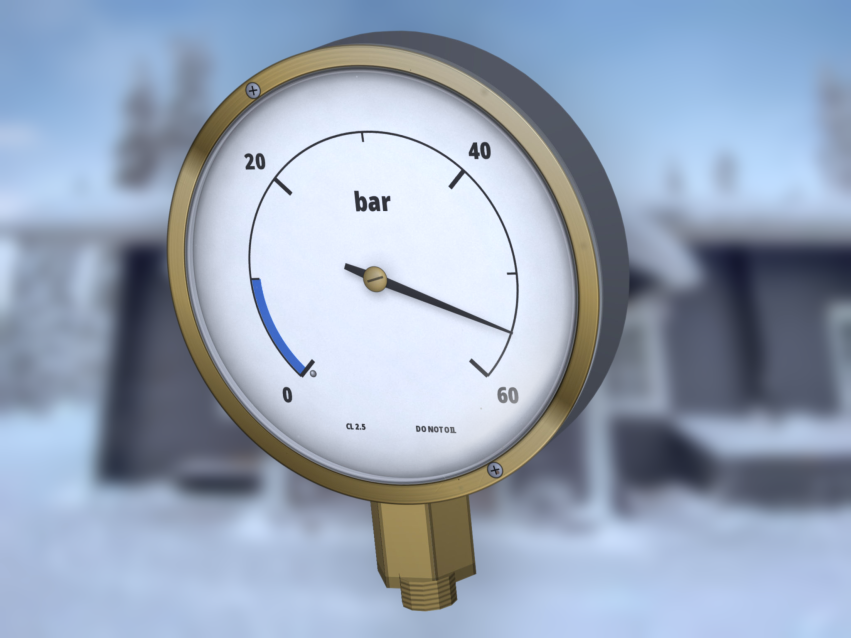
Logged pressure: 55
